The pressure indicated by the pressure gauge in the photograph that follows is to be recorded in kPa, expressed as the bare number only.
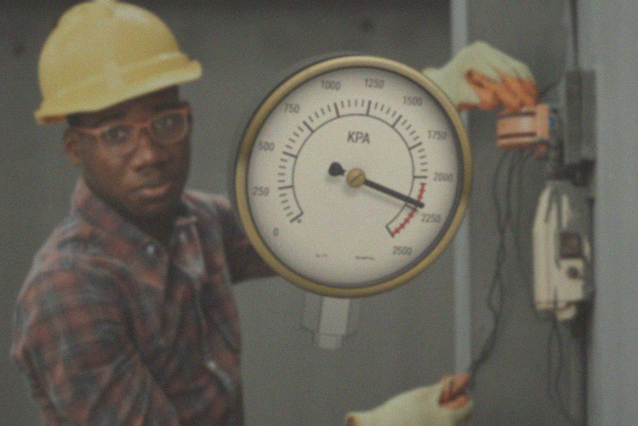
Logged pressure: 2200
